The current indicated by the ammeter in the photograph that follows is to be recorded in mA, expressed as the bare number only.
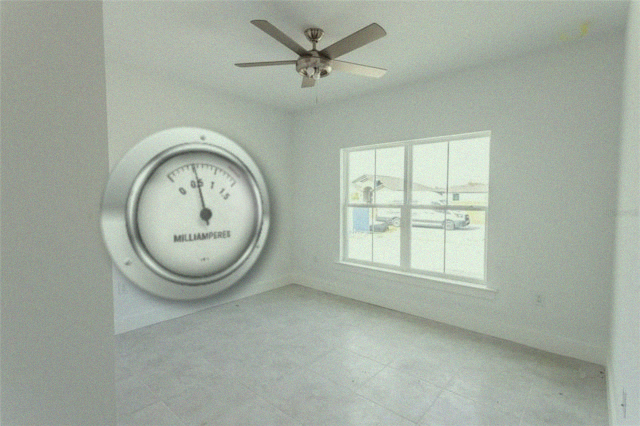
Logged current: 0.5
